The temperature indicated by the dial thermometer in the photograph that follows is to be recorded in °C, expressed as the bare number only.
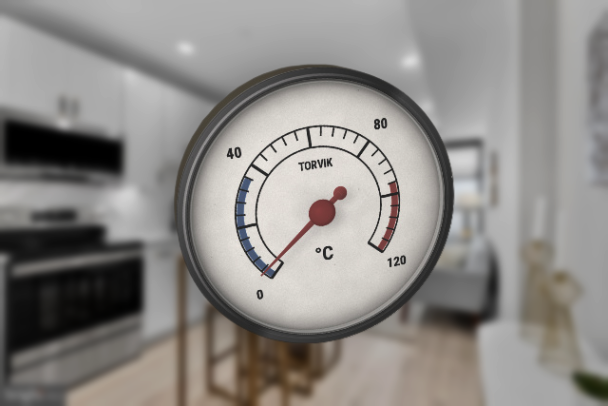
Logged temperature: 4
